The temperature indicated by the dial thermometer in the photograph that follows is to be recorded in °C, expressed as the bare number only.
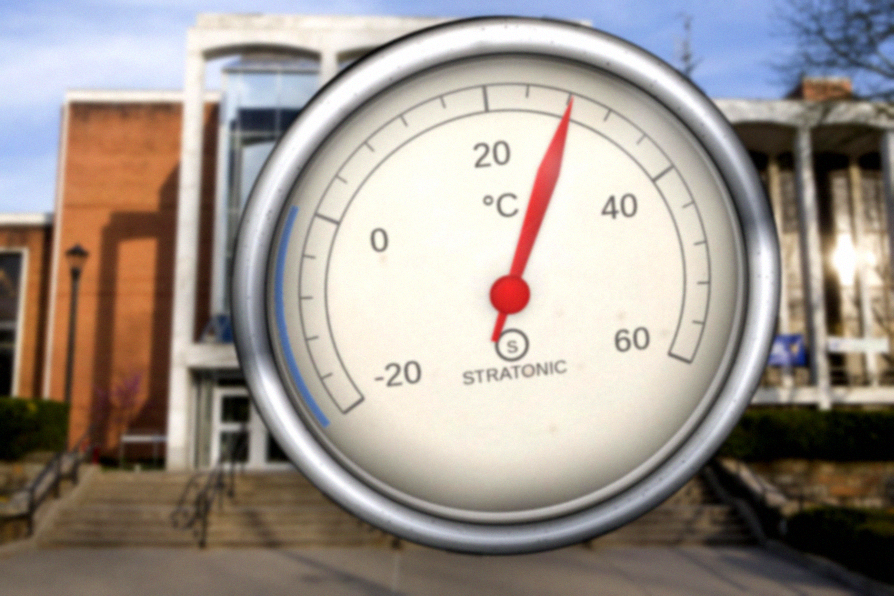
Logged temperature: 28
